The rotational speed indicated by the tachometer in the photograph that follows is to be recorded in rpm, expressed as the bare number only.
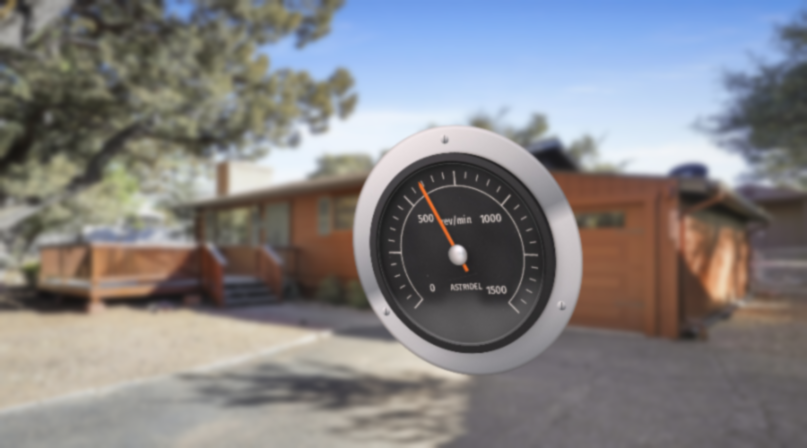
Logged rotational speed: 600
